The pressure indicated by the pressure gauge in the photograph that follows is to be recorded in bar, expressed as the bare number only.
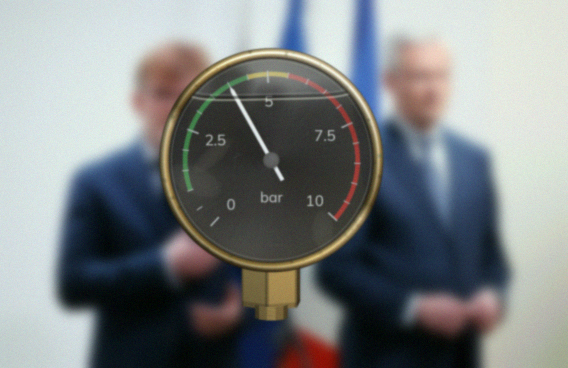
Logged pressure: 4
